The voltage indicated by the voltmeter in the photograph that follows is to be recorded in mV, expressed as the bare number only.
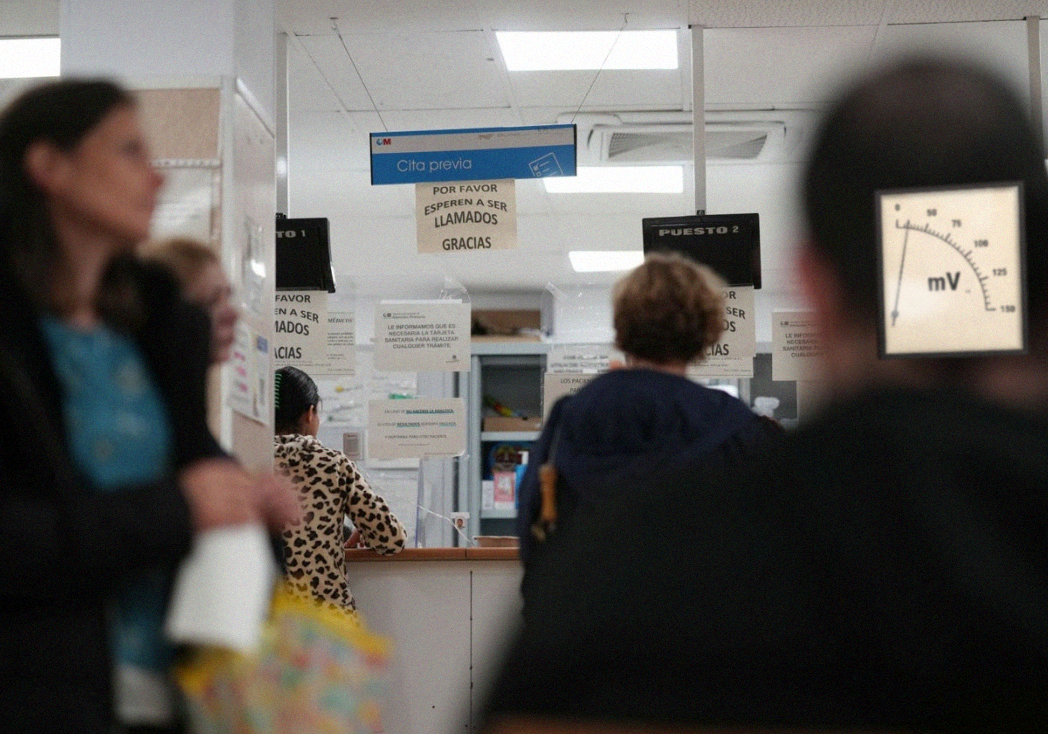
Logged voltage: 25
